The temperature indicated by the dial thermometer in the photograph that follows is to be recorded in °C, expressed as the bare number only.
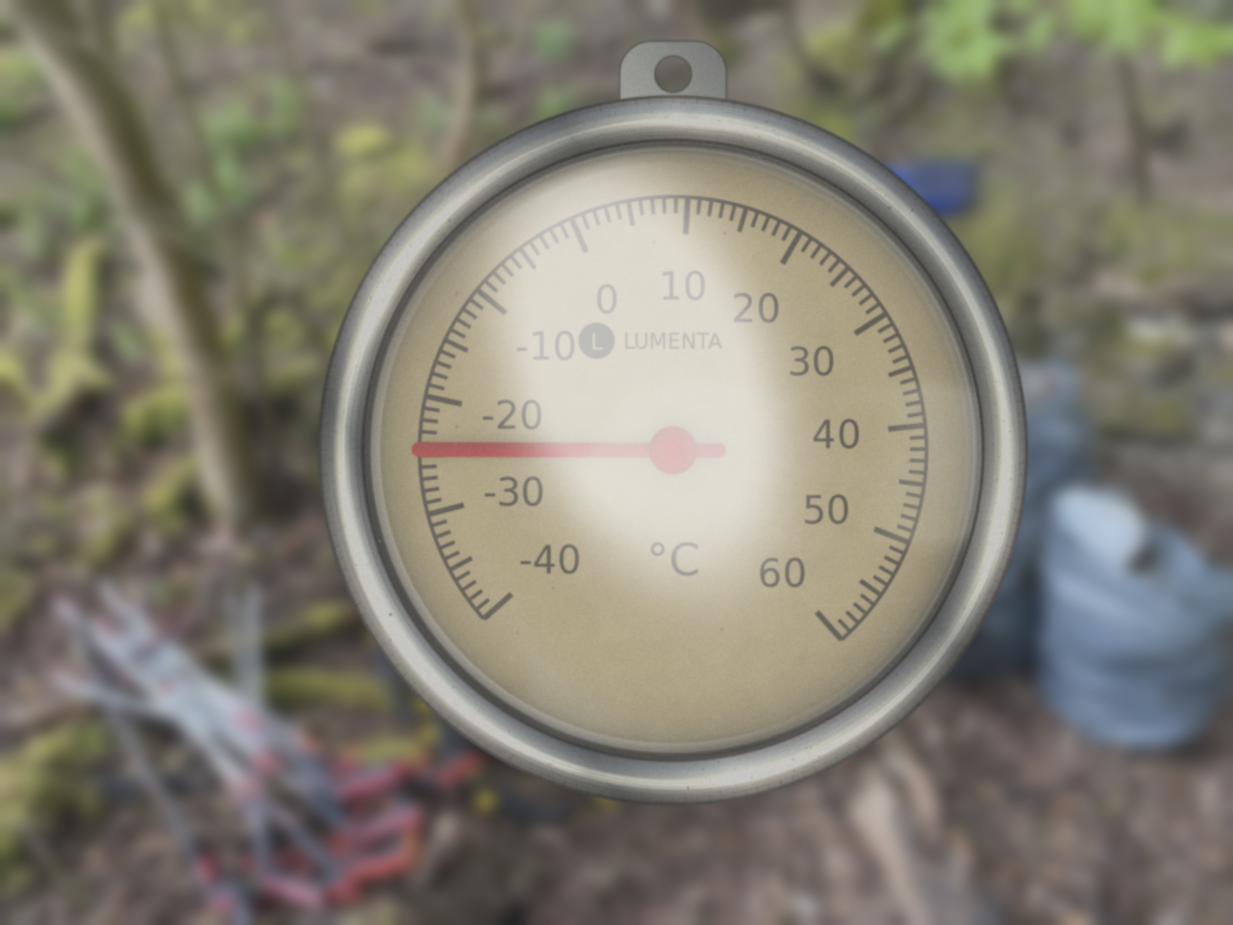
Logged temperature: -24.5
